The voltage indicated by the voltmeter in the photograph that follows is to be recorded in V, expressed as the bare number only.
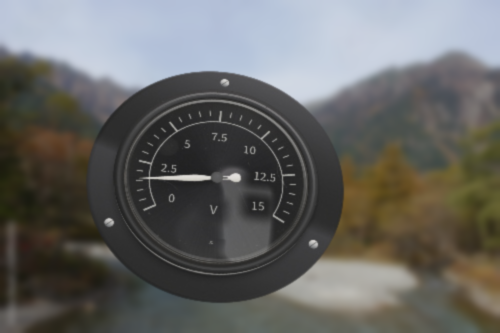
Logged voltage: 1.5
